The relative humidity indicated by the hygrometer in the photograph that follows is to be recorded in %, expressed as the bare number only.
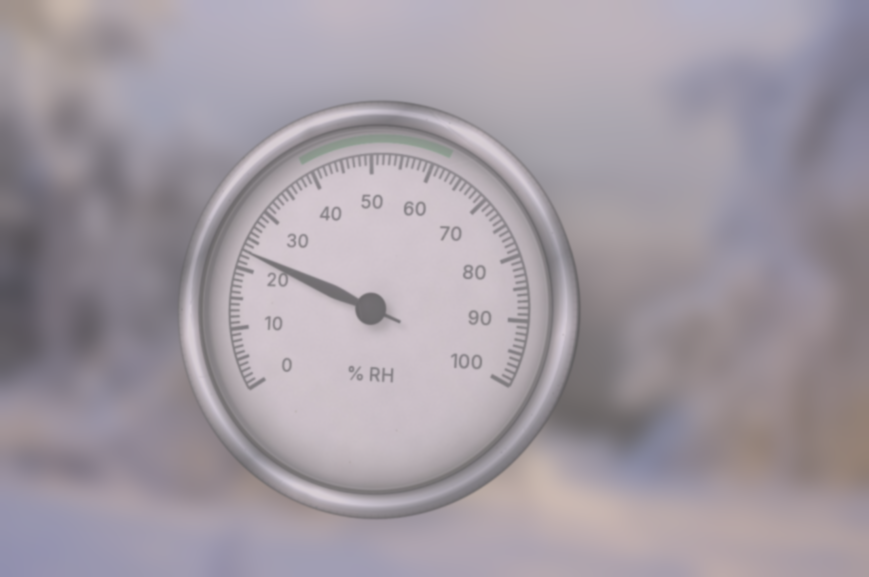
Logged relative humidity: 23
